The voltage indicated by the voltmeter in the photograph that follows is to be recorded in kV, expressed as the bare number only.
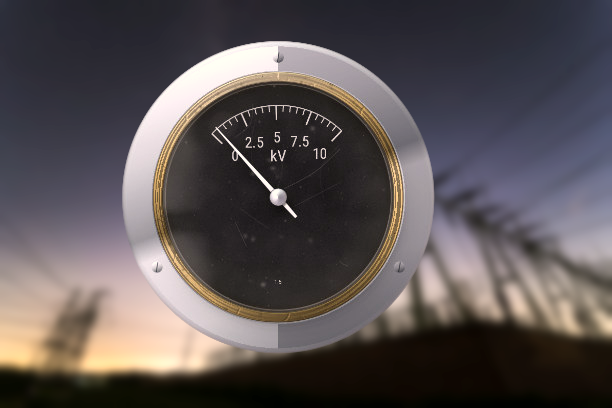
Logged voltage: 0.5
